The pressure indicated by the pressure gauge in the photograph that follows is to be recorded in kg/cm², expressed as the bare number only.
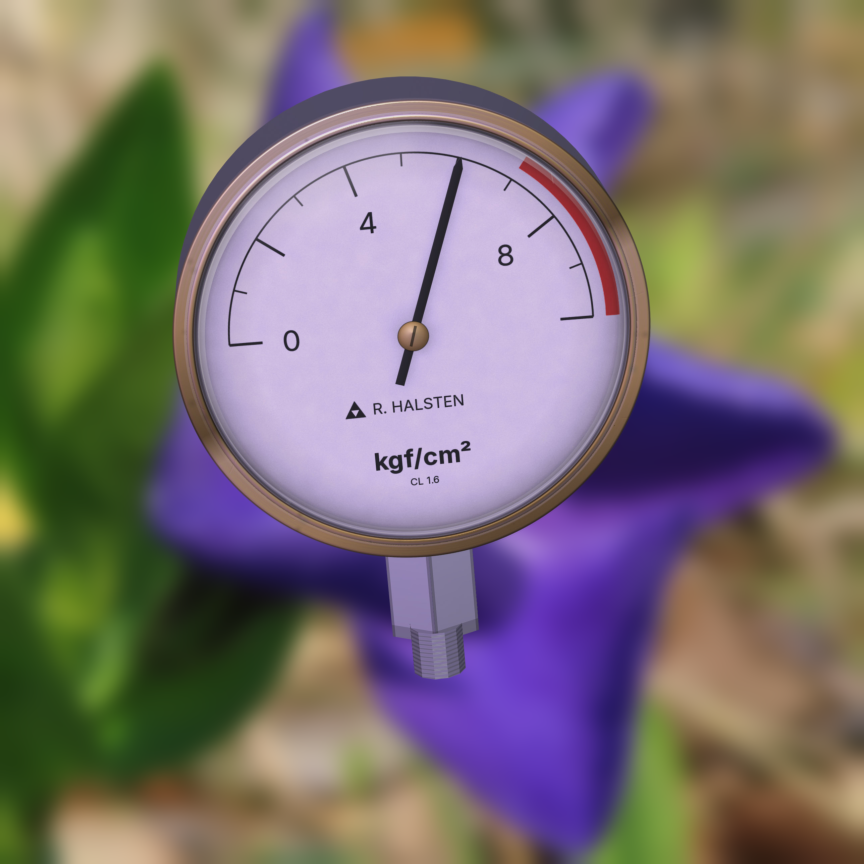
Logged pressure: 6
